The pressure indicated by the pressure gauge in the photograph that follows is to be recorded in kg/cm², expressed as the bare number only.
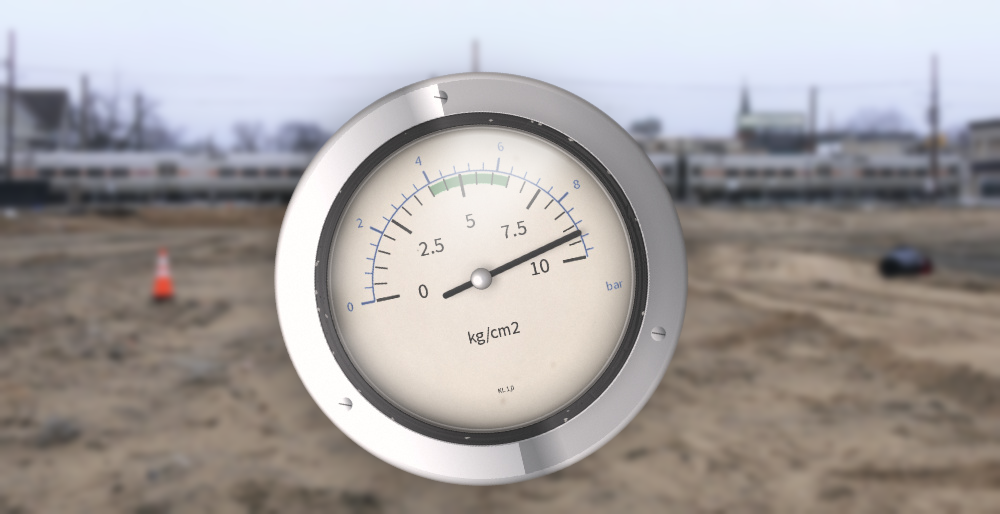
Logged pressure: 9.25
